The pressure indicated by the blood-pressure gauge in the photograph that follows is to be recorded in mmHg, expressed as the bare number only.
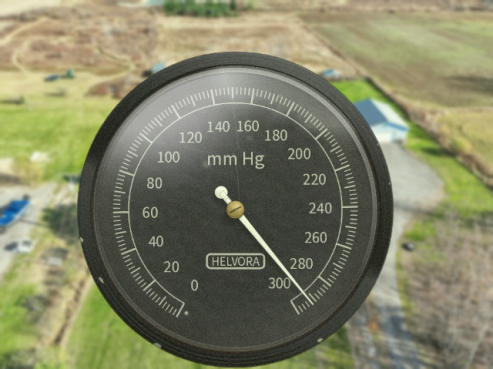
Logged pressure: 292
